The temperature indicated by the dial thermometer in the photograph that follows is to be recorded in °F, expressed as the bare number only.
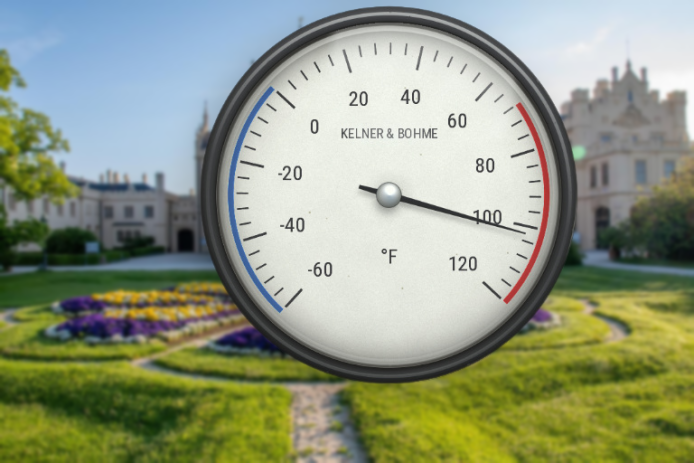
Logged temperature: 102
